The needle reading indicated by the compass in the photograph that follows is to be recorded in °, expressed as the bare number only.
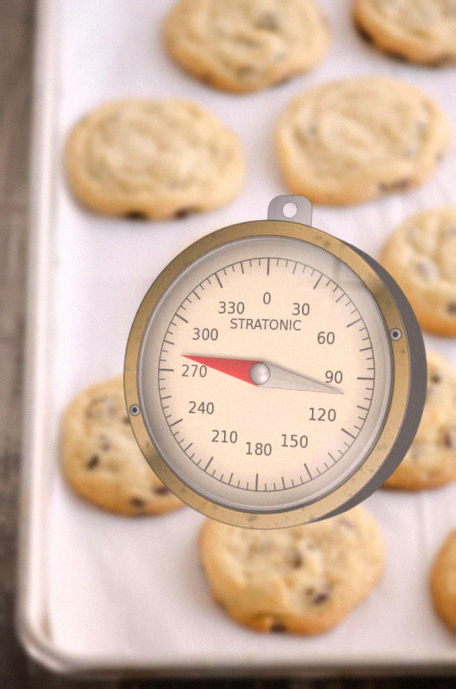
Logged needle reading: 280
